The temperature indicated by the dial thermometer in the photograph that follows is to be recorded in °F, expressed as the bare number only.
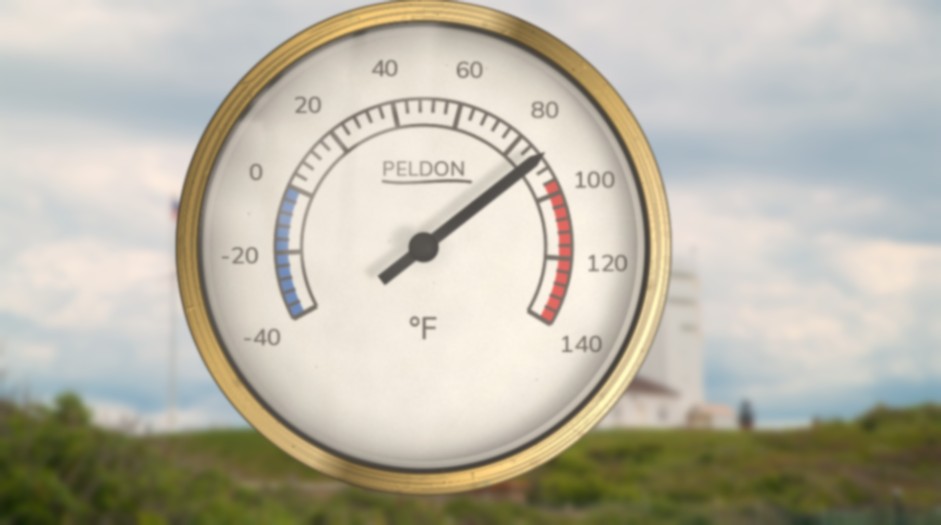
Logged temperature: 88
